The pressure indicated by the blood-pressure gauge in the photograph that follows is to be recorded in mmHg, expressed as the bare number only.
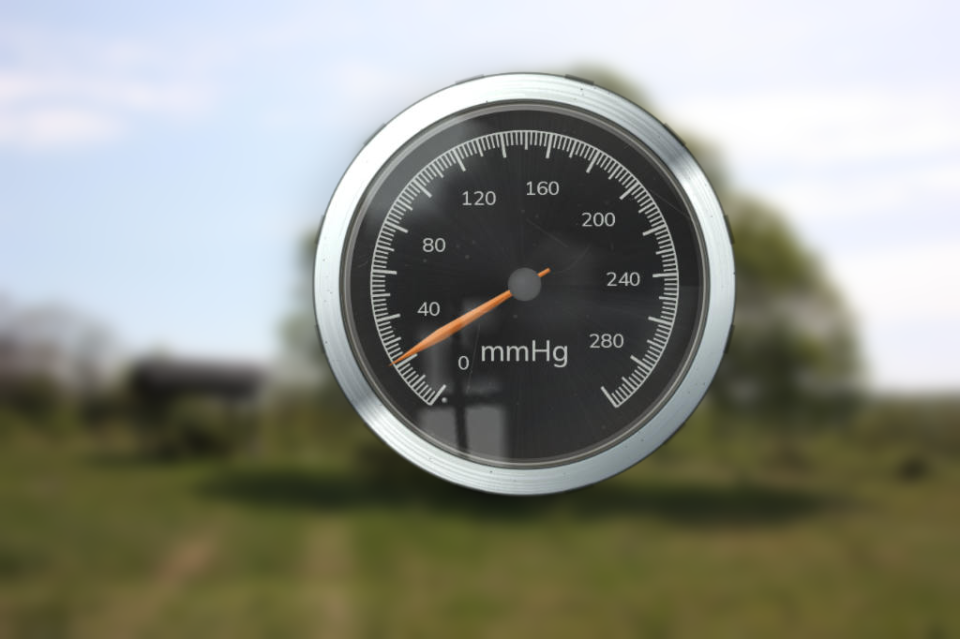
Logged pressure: 22
